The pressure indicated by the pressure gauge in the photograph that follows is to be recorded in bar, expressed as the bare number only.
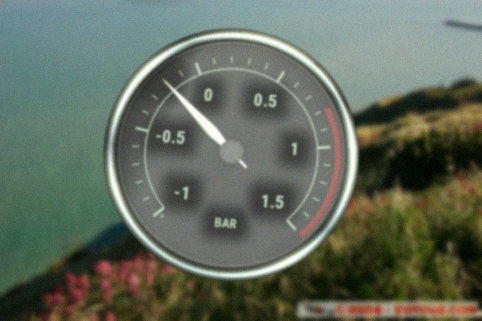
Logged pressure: -0.2
